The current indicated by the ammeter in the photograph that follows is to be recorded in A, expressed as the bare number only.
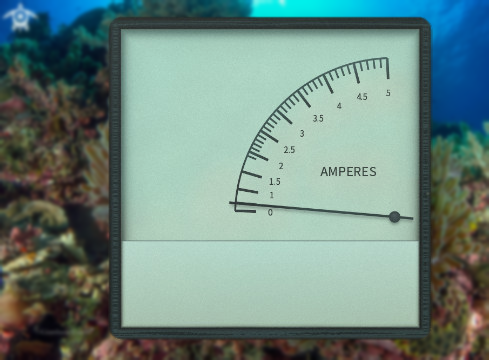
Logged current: 0.5
